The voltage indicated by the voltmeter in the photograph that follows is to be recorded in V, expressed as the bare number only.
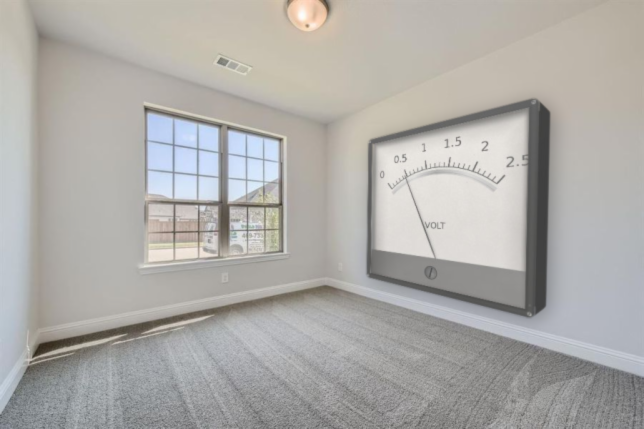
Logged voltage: 0.5
